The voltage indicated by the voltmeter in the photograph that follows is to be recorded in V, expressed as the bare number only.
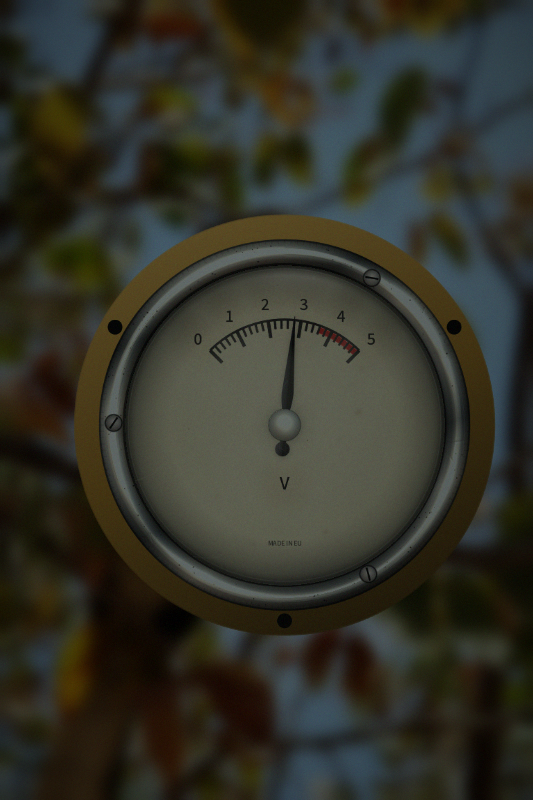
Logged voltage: 2.8
